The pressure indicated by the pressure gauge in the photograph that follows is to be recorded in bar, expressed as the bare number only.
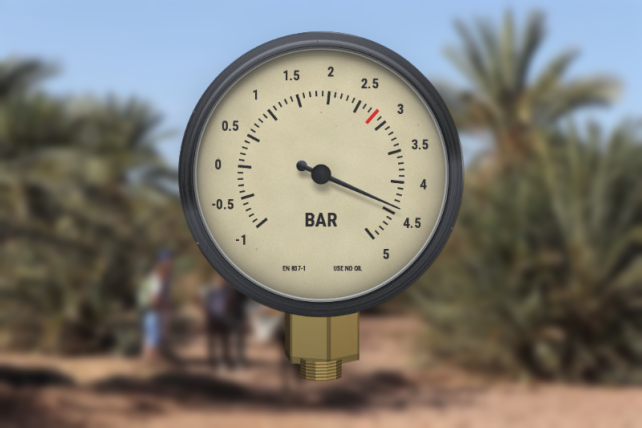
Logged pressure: 4.4
